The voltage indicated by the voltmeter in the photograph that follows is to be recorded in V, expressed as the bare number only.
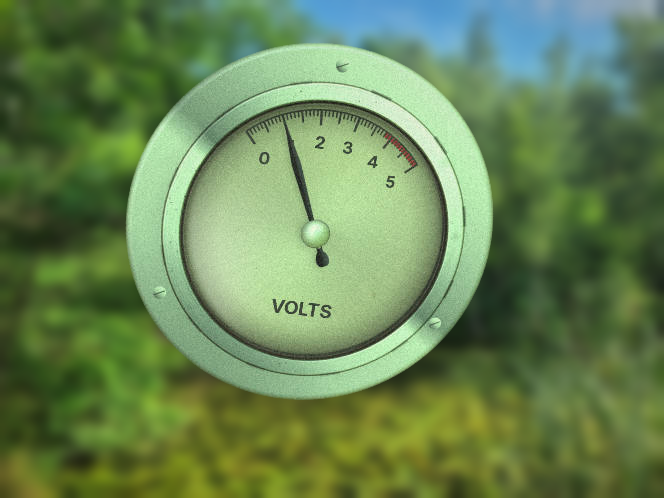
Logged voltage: 1
